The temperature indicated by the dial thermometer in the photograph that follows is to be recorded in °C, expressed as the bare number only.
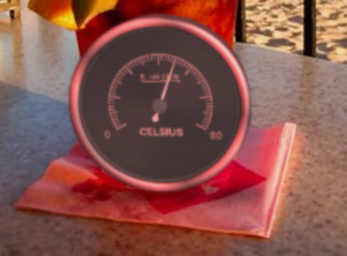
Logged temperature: 35
